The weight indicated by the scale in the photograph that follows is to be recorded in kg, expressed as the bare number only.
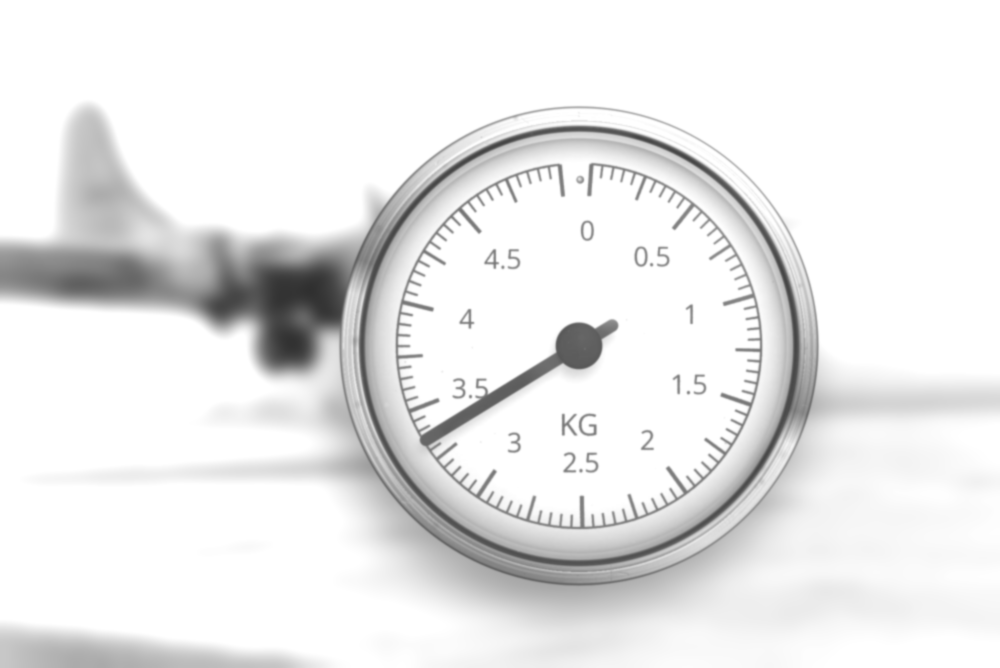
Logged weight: 3.35
